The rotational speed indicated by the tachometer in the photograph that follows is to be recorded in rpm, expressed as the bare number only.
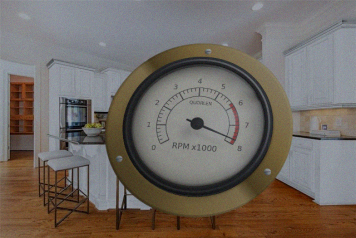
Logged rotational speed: 7800
